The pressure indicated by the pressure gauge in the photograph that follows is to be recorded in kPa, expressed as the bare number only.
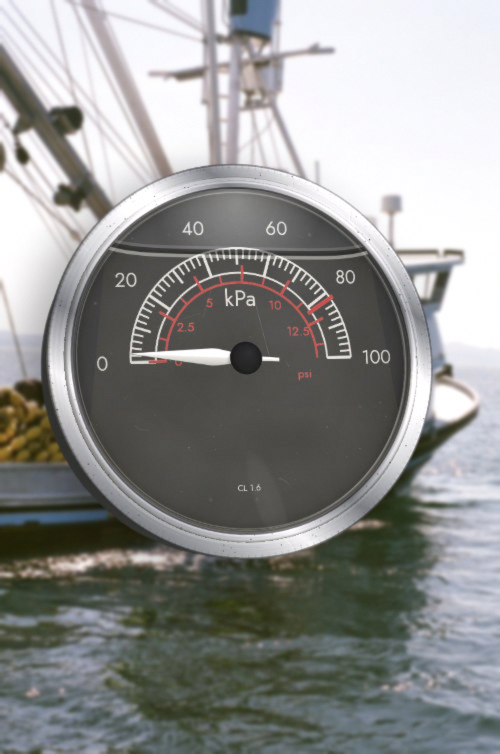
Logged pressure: 2
